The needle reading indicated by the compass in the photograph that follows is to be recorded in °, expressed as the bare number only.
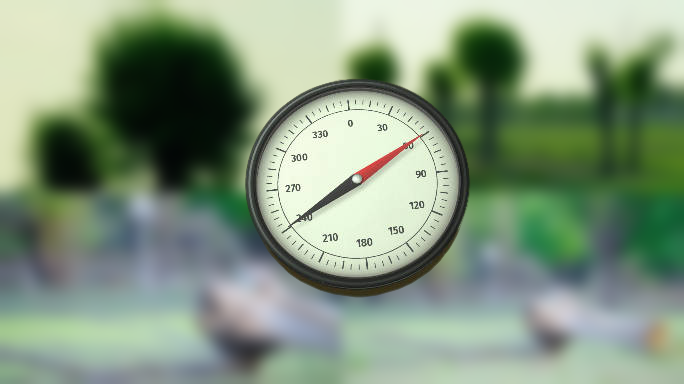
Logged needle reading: 60
